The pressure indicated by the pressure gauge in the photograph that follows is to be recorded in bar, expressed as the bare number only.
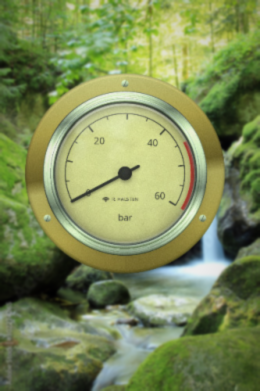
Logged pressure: 0
